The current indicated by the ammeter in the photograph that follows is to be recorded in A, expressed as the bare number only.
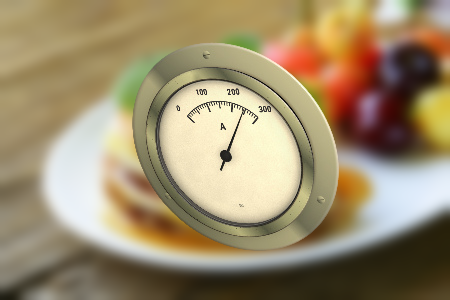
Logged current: 250
